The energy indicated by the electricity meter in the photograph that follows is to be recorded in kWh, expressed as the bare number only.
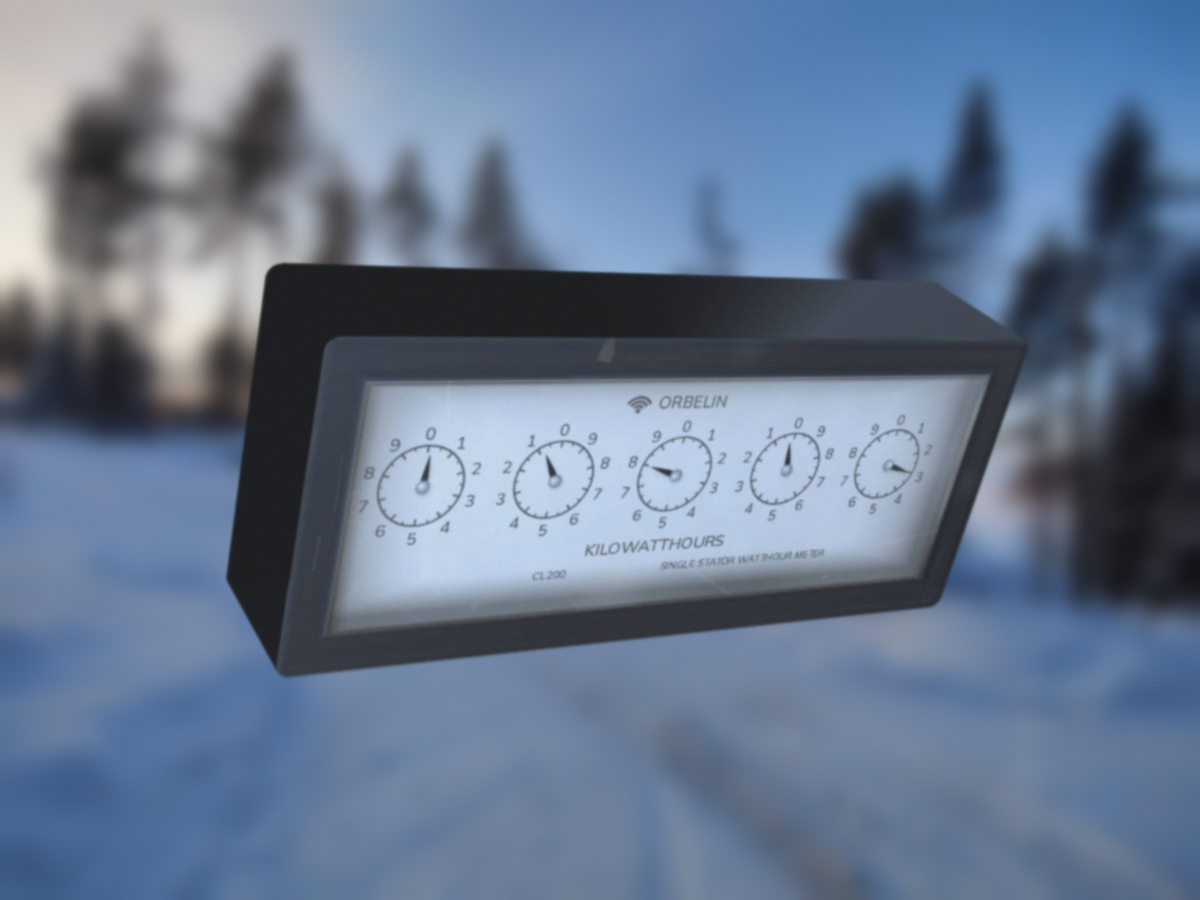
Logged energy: 803
